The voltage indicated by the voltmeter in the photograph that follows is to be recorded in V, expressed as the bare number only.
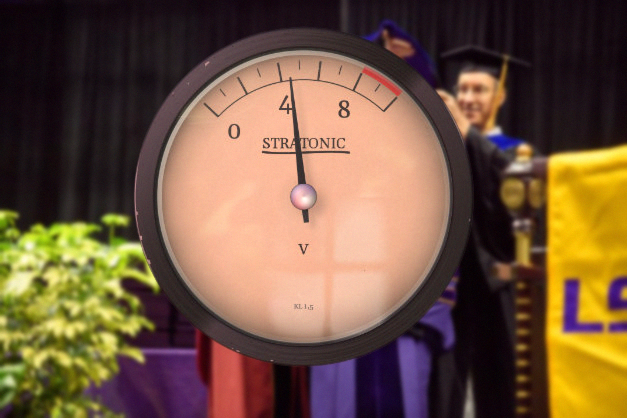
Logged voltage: 4.5
